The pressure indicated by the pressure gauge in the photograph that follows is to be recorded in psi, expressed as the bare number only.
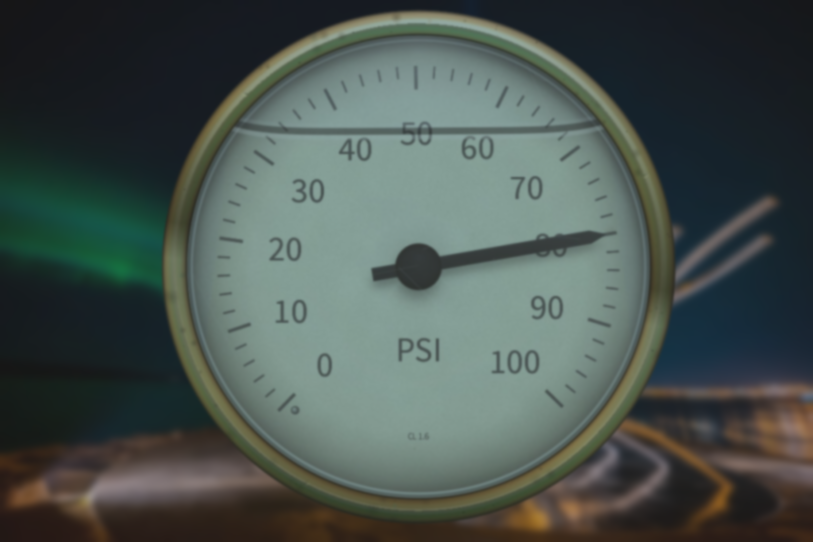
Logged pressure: 80
